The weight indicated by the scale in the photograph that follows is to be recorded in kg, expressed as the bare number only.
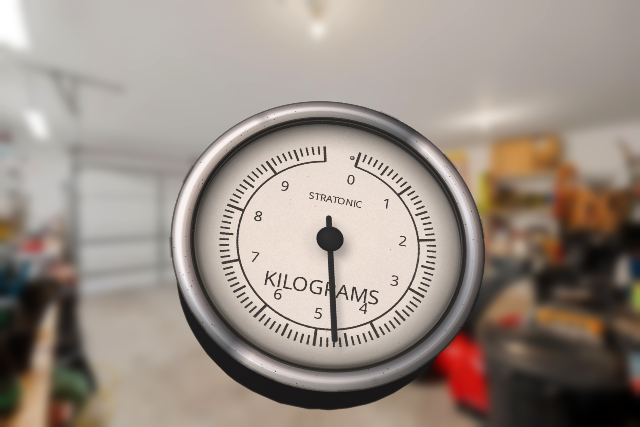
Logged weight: 4.7
